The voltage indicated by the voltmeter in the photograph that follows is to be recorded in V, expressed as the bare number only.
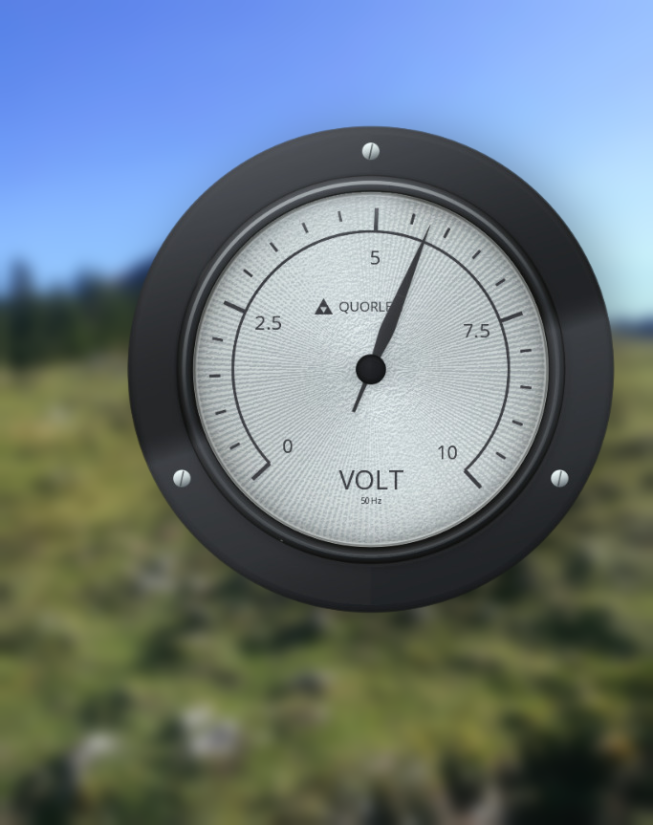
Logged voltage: 5.75
